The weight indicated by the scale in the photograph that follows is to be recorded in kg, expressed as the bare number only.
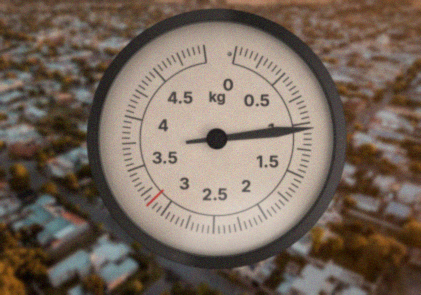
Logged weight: 1.05
